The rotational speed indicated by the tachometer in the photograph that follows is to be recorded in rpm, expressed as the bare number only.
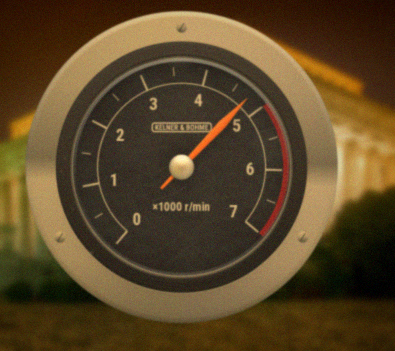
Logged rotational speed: 4750
